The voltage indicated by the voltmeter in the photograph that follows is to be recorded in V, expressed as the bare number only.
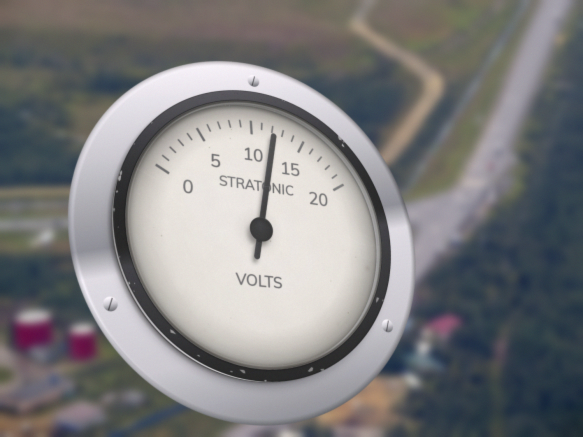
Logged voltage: 12
